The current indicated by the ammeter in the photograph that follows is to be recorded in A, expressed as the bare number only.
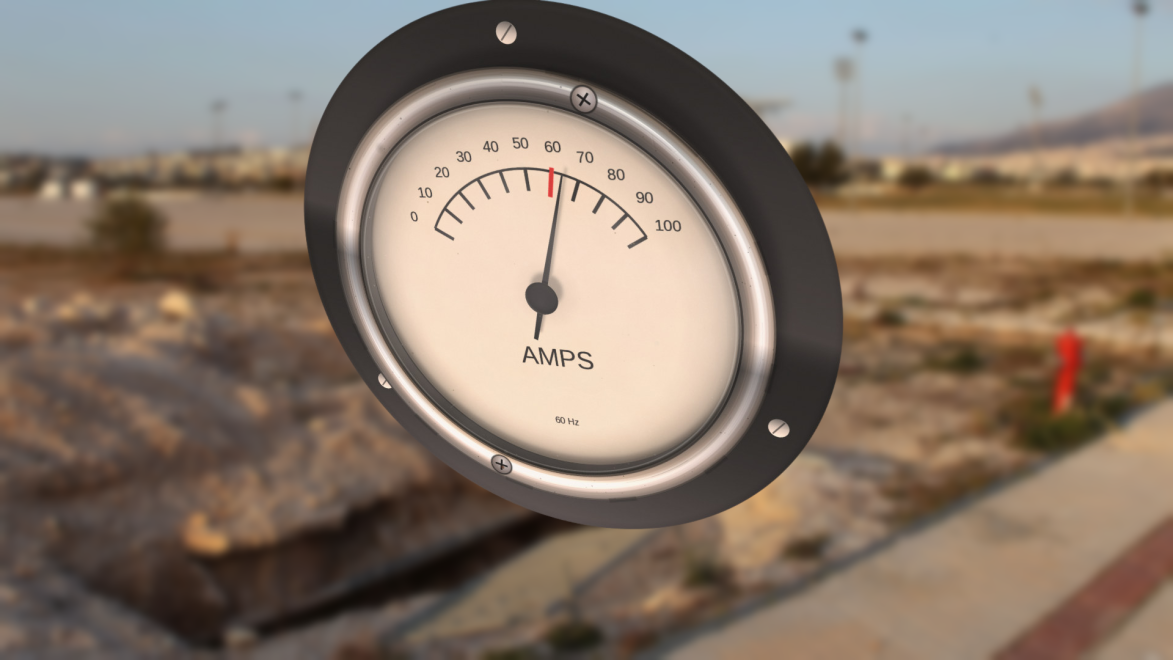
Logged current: 65
